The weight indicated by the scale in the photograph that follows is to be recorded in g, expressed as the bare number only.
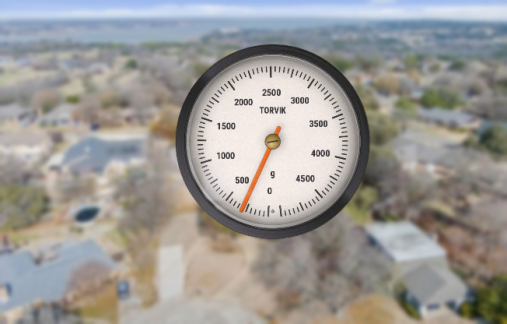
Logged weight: 300
